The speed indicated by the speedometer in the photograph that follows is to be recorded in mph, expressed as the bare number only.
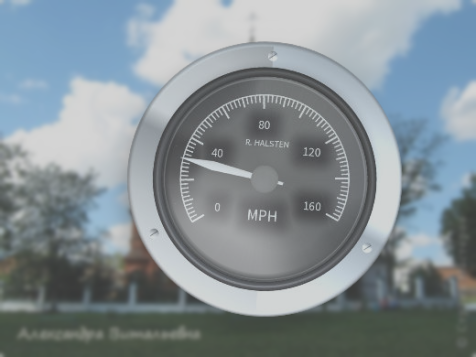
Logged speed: 30
